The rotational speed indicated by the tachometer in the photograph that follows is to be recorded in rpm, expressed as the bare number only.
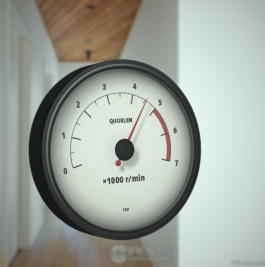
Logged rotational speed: 4500
